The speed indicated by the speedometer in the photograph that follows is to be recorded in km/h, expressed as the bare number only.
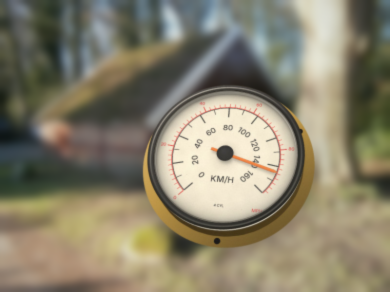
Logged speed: 145
